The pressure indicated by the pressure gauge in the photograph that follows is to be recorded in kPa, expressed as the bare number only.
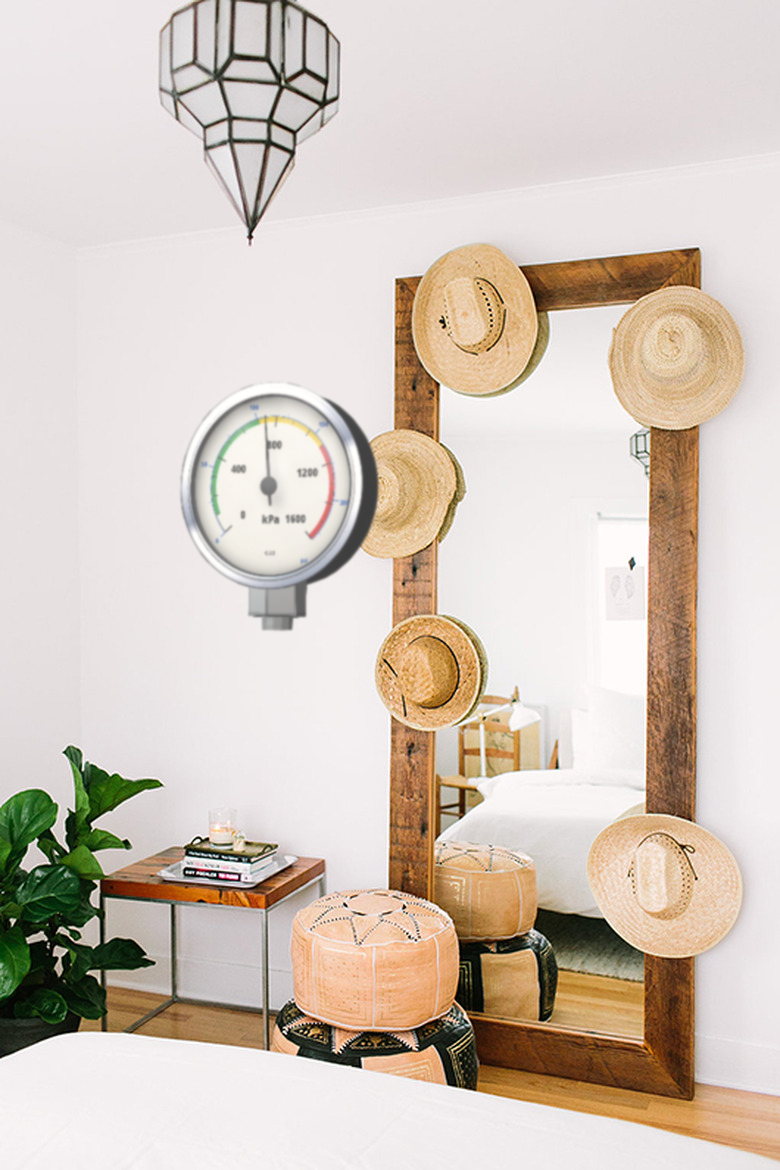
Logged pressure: 750
